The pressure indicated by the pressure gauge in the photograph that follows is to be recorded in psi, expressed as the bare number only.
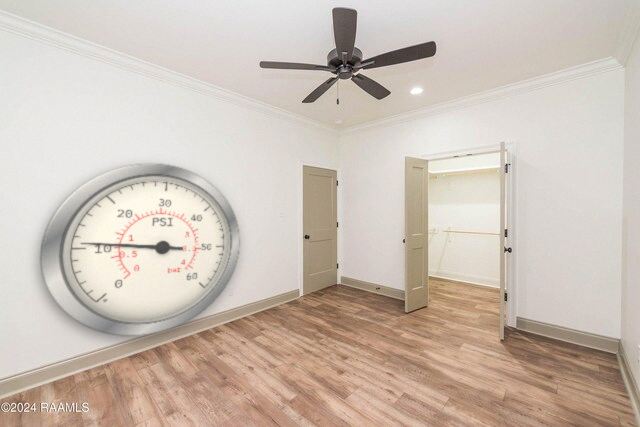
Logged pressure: 11
